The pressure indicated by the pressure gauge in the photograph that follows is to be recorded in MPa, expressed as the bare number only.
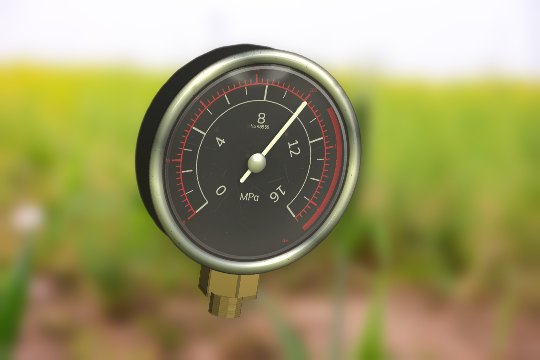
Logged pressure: 10
